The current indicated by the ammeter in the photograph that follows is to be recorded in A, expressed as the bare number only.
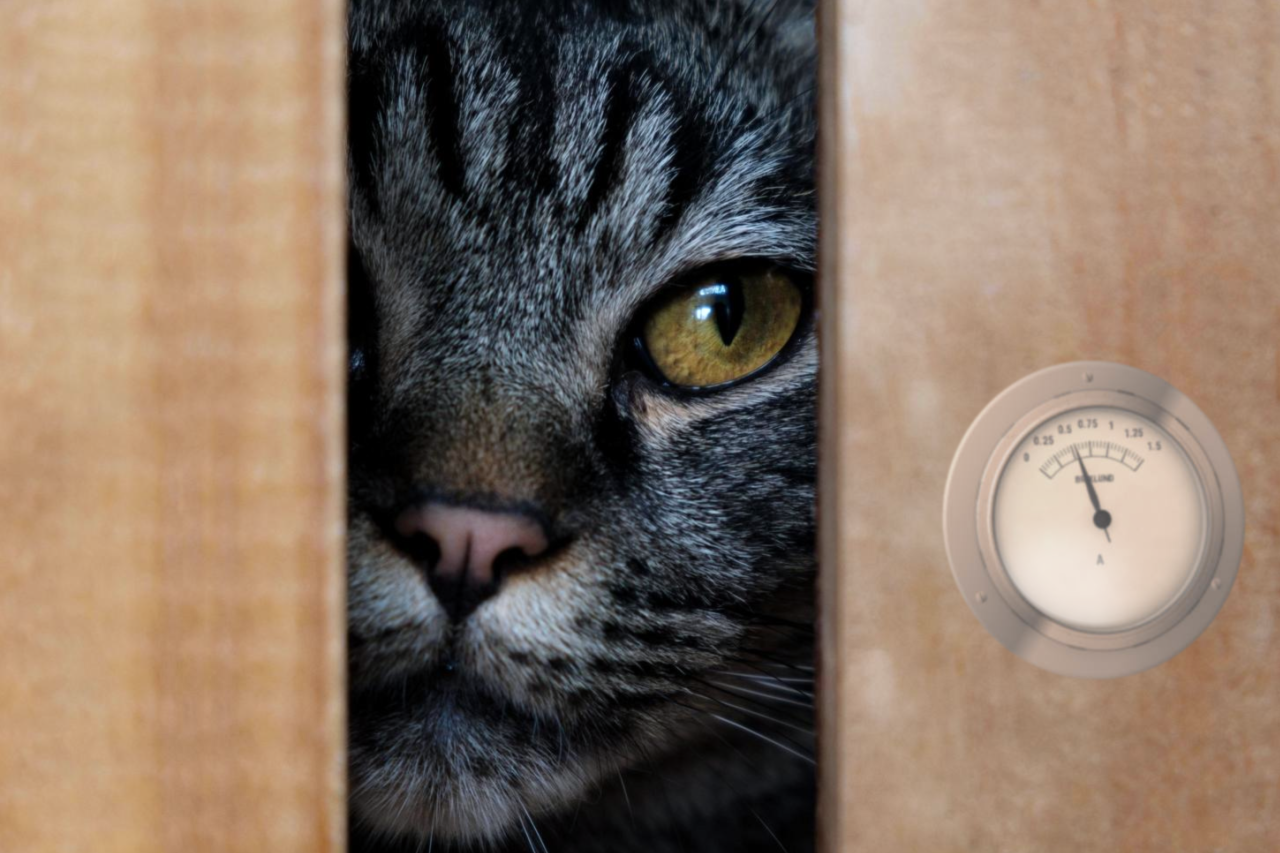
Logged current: 0.5
